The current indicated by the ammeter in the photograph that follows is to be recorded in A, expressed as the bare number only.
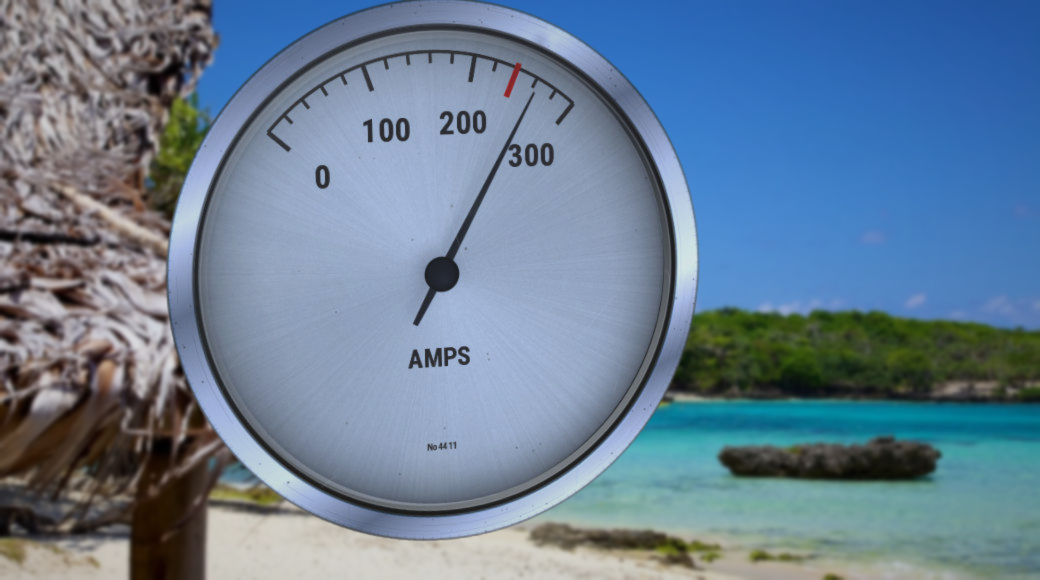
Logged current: 260
